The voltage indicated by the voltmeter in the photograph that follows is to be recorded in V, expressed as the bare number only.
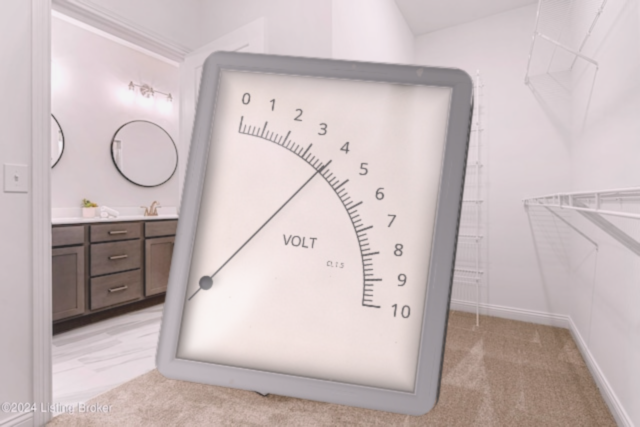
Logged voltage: 4
